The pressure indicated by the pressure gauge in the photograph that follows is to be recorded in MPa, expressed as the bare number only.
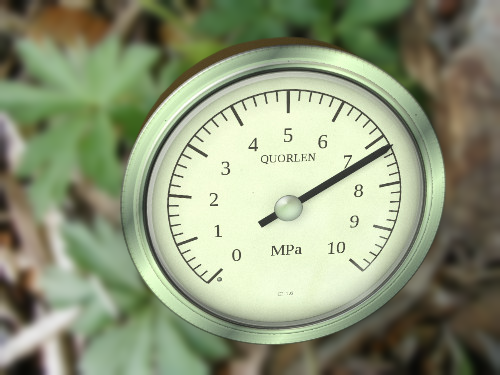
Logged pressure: 7.2
